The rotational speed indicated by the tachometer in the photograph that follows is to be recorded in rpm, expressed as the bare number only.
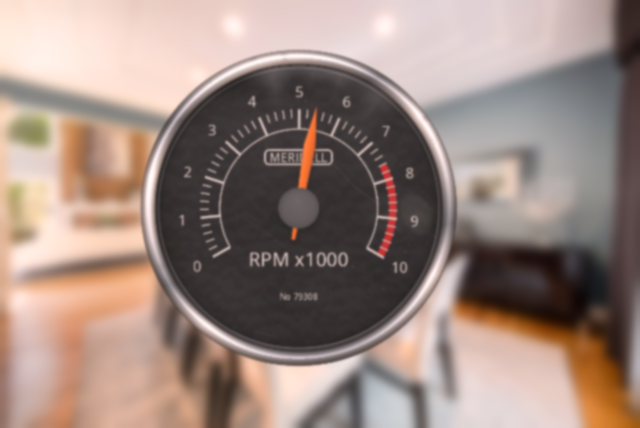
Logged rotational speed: 5400
